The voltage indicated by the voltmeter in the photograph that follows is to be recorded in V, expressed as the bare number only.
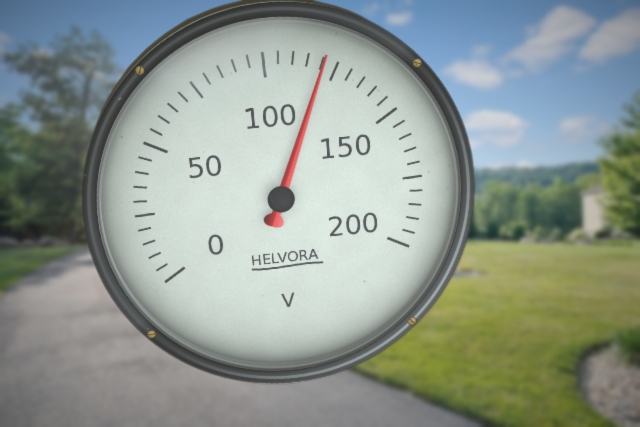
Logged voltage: 120
